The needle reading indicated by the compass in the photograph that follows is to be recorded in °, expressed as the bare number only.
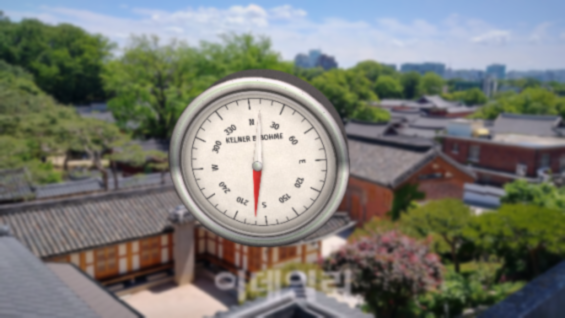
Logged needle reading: 190
